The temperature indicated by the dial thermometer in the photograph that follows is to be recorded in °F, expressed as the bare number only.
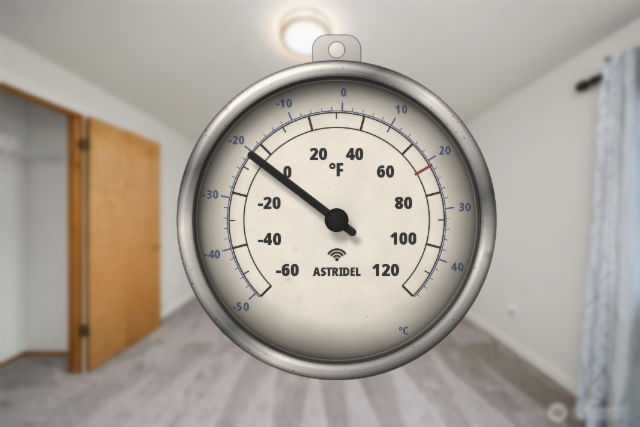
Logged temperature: -5
